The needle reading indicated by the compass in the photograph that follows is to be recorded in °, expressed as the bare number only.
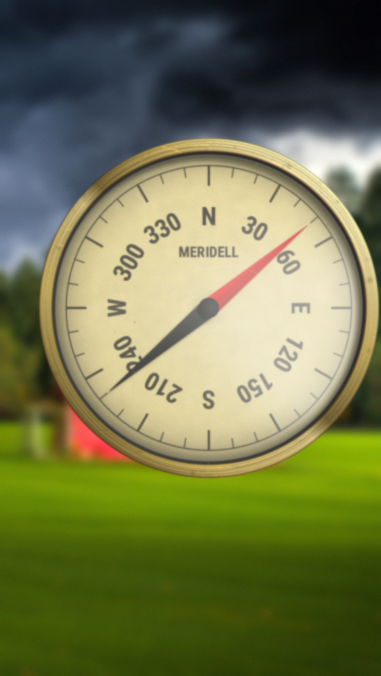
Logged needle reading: 50
